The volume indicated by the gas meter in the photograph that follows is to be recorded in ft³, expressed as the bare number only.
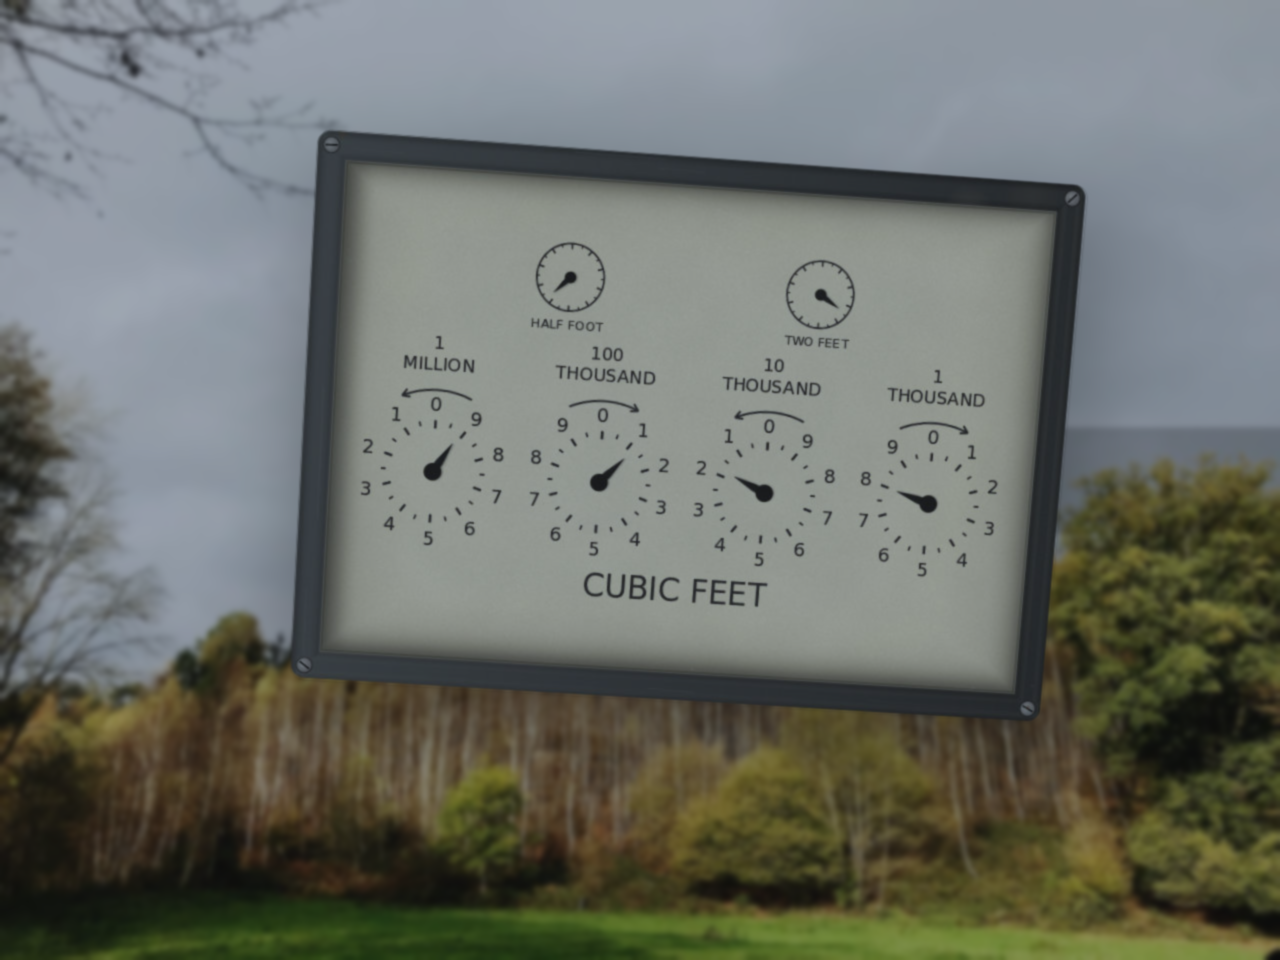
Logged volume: 911800
